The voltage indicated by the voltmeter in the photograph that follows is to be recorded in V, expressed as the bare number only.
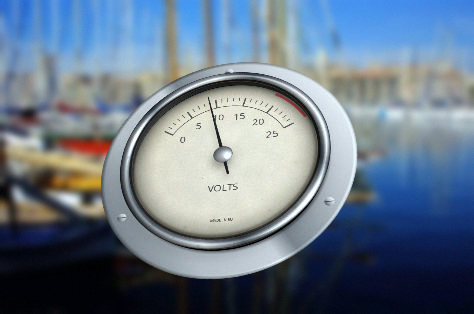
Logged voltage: 9
